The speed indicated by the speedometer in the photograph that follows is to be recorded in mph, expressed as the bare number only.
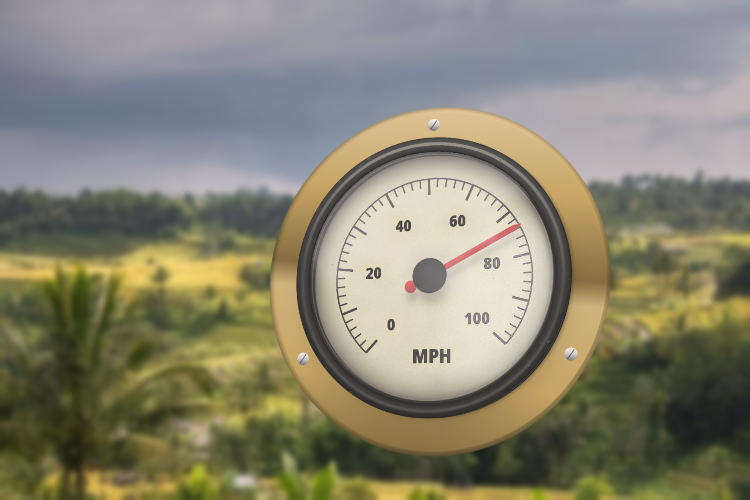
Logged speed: 74
